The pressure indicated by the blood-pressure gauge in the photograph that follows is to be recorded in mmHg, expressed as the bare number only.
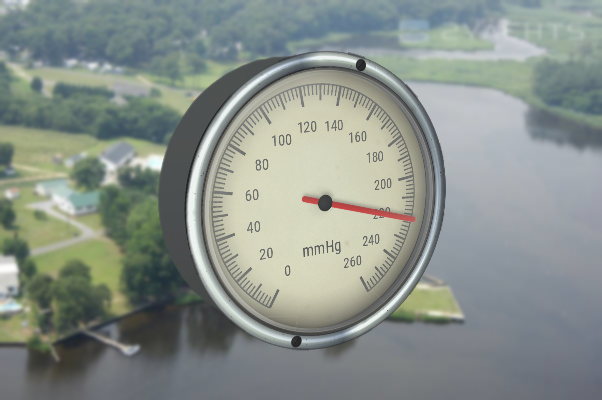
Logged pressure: 220
